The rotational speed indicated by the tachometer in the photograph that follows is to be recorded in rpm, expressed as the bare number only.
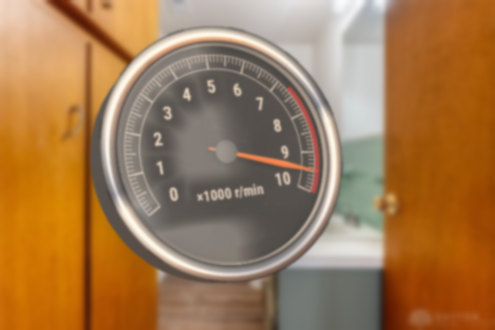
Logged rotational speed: 9500
